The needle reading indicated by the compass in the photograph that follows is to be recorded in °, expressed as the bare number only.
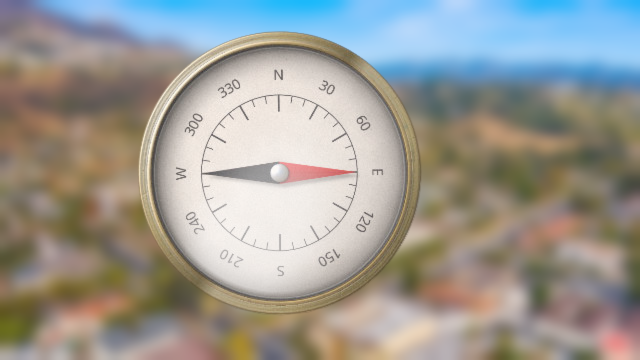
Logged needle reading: 90
